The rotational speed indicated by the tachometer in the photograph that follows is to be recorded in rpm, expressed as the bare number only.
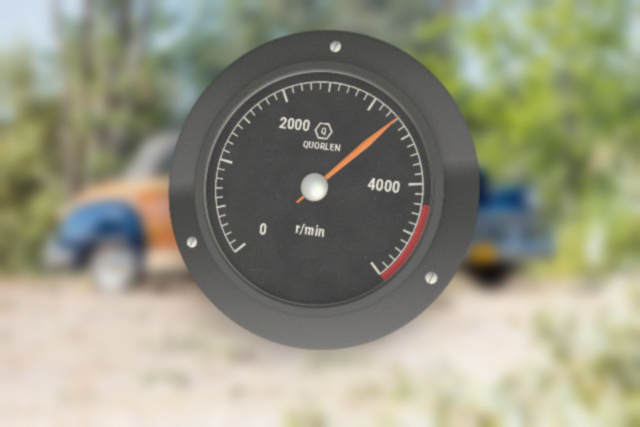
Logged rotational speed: 3300
